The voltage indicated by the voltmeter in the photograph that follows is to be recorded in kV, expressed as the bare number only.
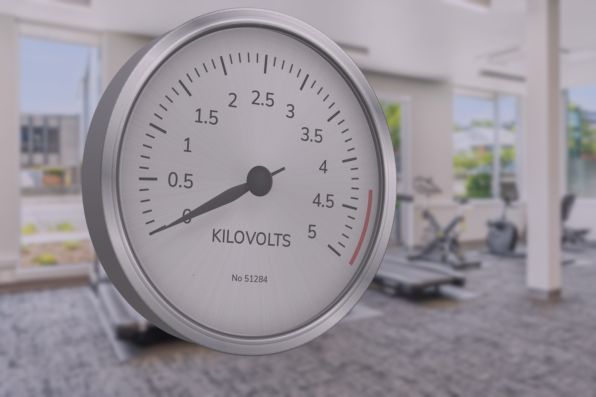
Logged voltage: 0
